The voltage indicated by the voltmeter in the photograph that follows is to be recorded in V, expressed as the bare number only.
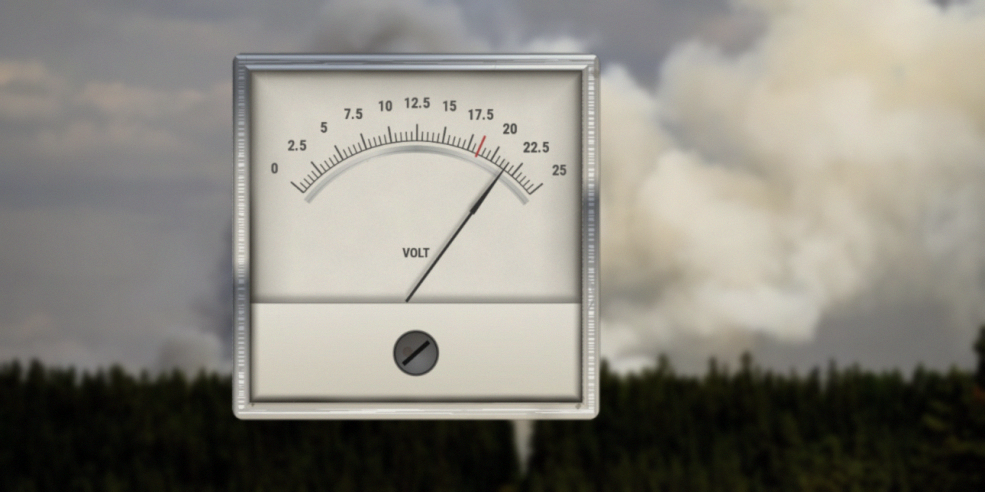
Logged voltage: 21.5
